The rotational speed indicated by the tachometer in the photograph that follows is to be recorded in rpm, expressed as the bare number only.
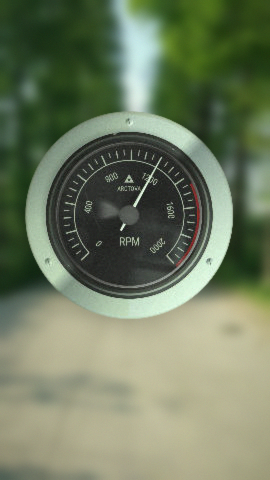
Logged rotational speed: 1200
